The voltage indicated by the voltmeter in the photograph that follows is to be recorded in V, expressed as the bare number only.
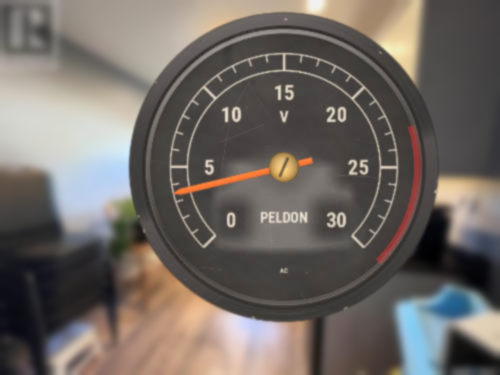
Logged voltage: 3.5
